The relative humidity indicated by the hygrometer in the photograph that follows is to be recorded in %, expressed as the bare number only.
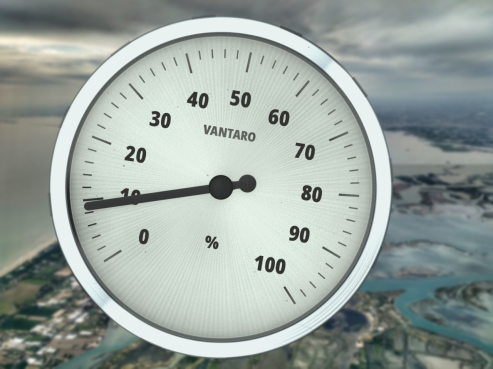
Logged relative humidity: 9
